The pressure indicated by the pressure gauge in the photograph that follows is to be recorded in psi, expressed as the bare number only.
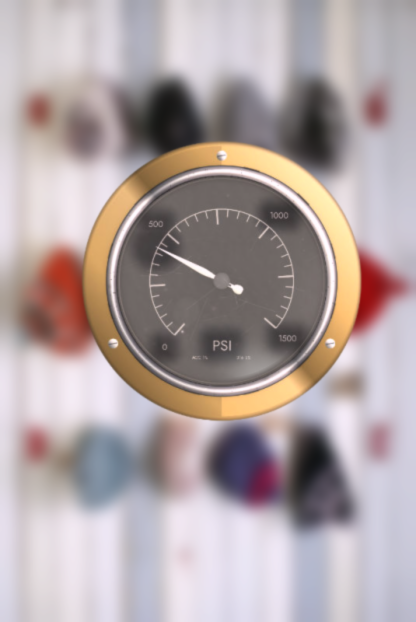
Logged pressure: 425
